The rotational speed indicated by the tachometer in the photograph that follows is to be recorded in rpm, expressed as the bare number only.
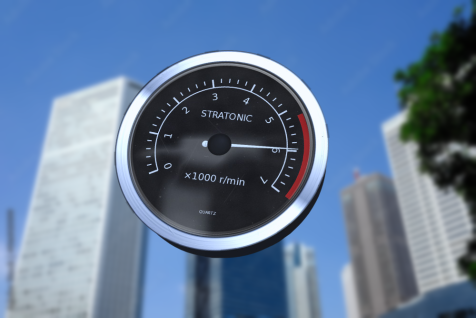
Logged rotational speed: 6000
